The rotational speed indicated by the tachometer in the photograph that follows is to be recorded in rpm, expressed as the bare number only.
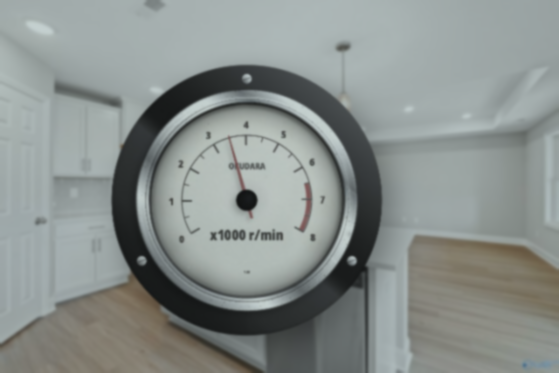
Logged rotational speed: 3500
